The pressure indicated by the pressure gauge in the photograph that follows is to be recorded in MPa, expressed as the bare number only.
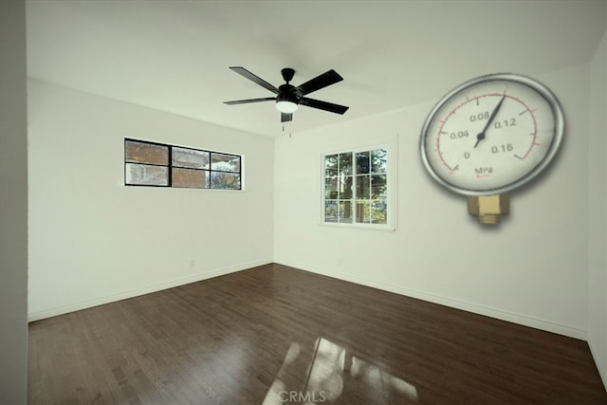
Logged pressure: 0.1
